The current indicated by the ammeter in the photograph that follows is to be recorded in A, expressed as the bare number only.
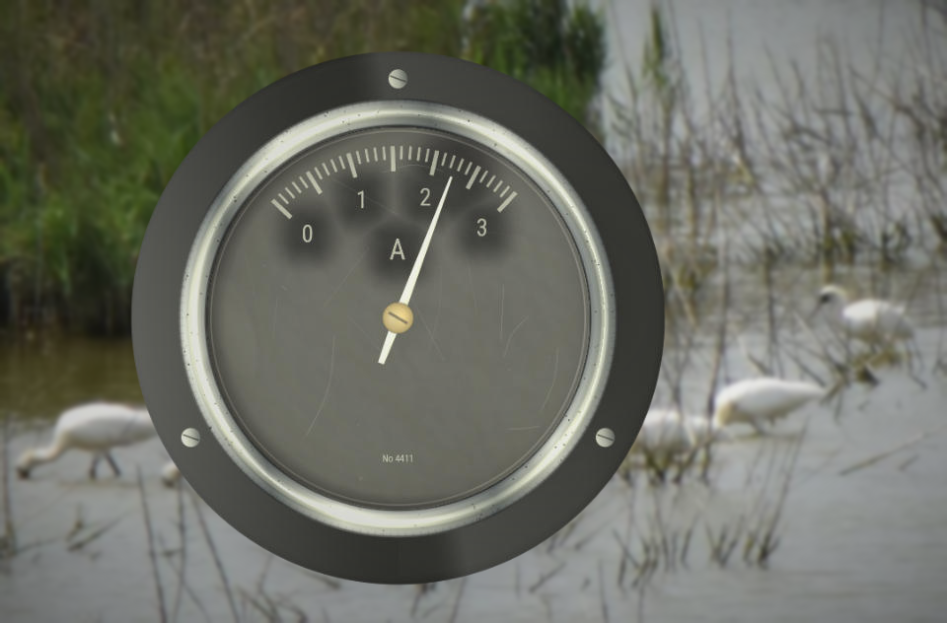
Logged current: 2.25
